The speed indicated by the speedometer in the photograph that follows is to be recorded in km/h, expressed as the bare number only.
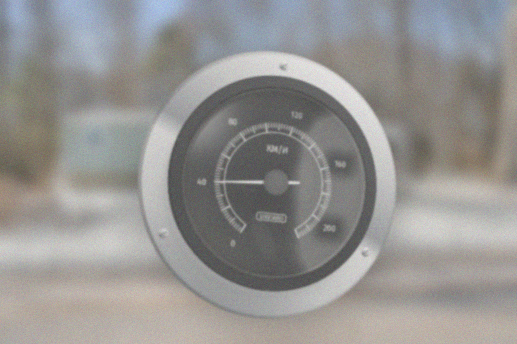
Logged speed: 40
